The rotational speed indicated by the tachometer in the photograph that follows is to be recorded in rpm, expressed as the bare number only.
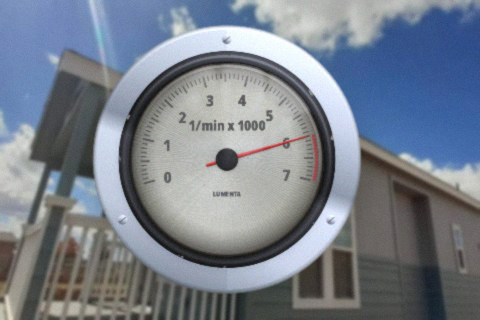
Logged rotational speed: 6000
